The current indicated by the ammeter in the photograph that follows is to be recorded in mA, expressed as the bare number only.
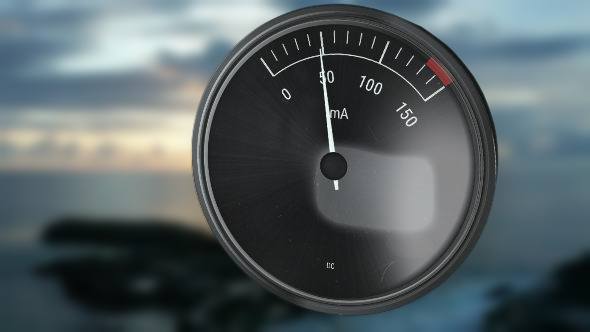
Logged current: 50
